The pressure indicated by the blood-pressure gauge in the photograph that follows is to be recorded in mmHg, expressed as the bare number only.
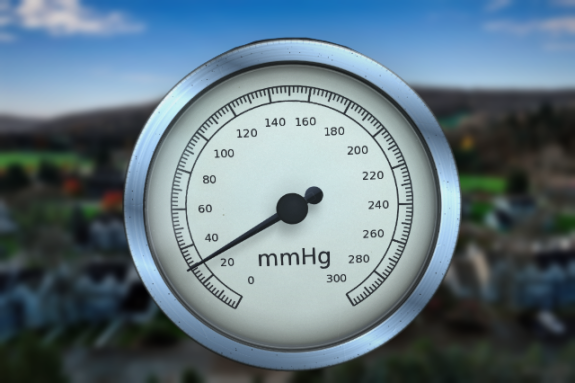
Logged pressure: 30
